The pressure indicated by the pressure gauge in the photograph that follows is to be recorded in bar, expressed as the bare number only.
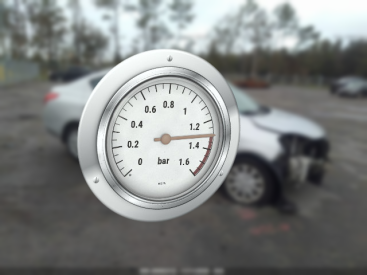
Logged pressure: 1.3
